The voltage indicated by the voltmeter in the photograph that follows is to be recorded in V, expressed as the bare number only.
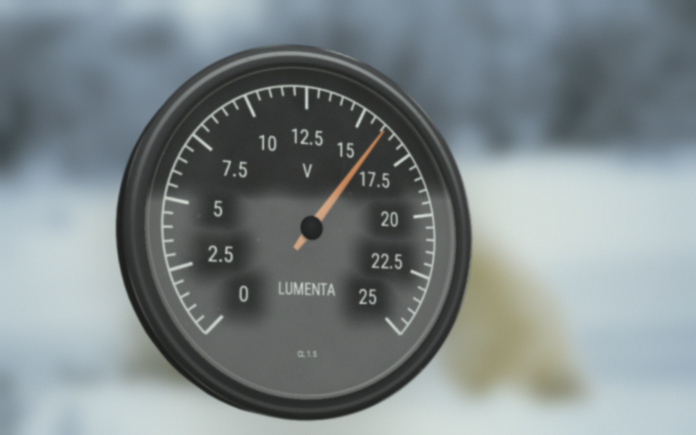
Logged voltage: 16
